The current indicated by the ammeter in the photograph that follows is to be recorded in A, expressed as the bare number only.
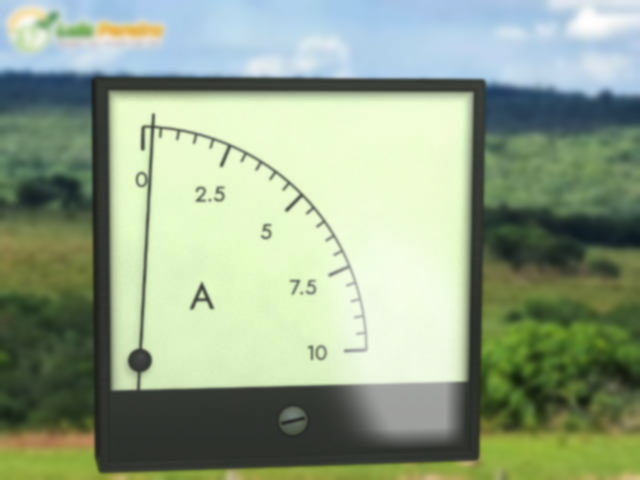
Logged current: 0.25
